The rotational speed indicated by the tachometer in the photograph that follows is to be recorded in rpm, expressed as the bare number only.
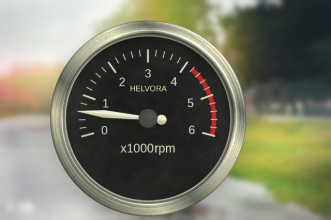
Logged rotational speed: 600
